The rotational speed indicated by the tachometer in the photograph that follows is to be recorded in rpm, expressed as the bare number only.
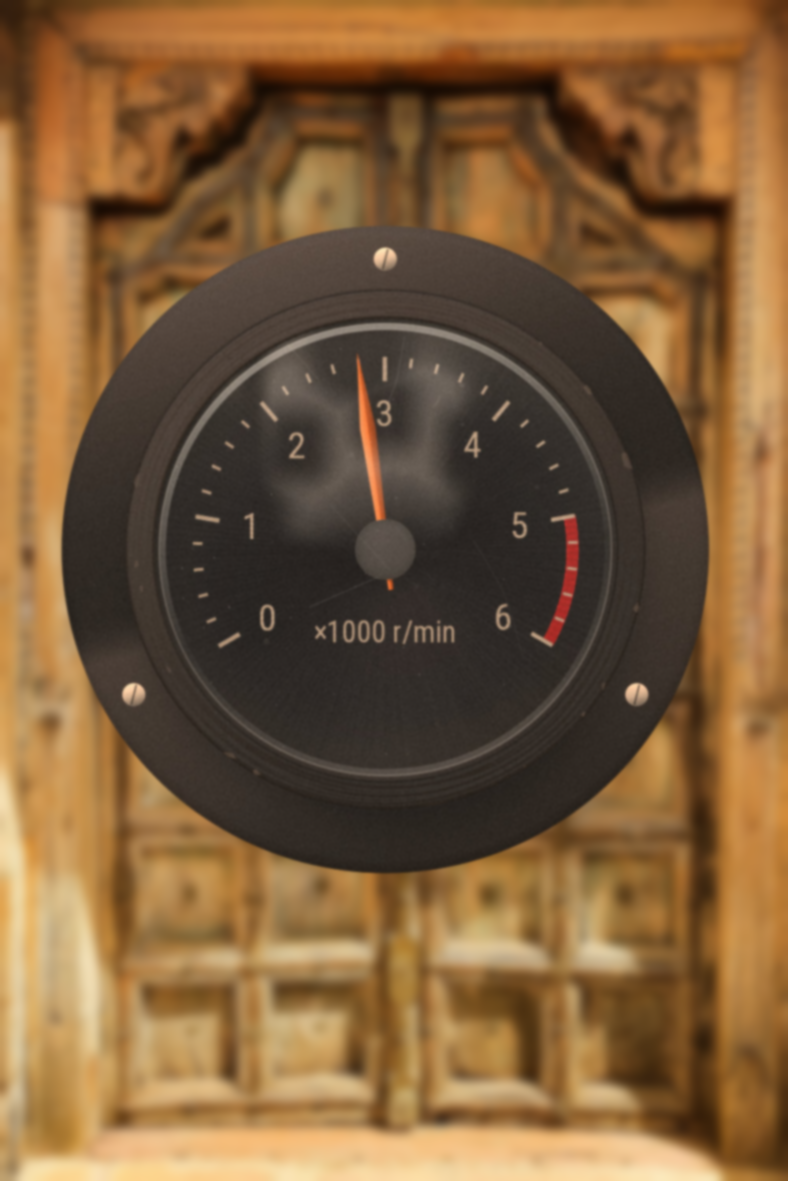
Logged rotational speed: 2800
